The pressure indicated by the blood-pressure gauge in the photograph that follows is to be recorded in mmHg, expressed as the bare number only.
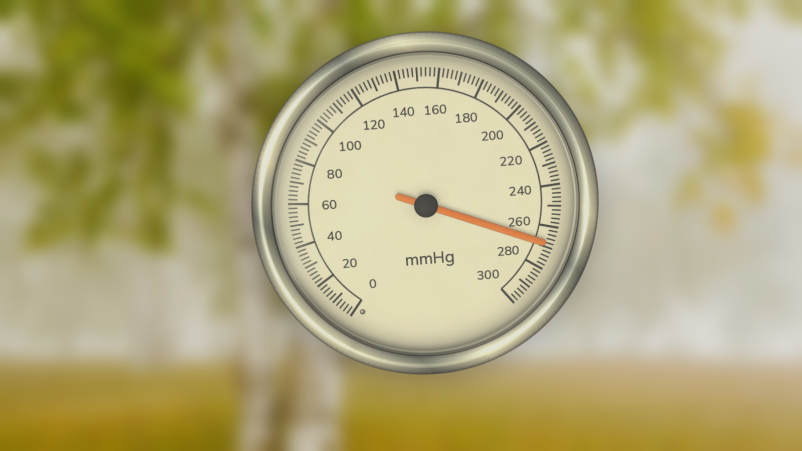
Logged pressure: 268
